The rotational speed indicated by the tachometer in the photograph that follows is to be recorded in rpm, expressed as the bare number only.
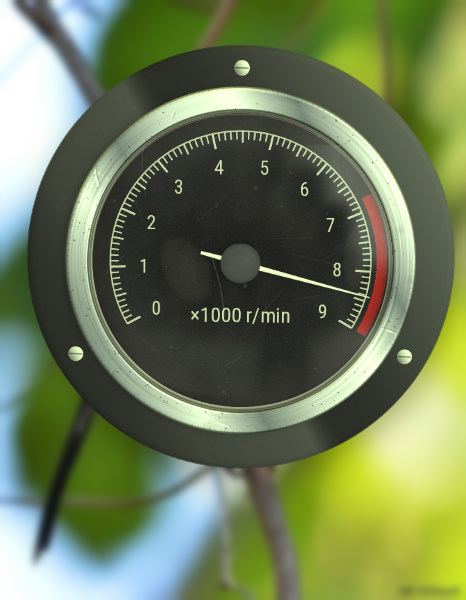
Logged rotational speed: 8400
